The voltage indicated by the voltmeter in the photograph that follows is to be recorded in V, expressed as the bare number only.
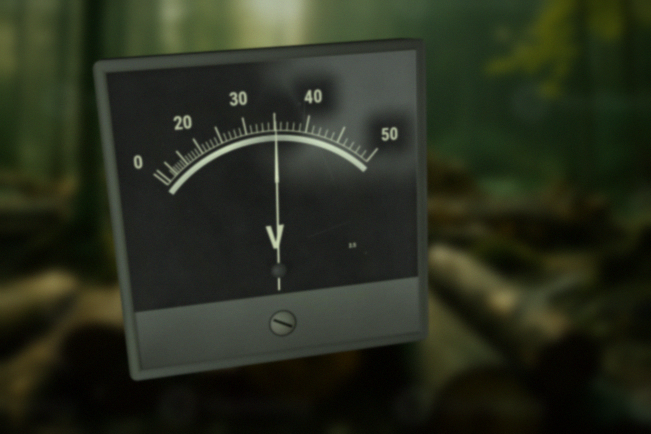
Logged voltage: 35
